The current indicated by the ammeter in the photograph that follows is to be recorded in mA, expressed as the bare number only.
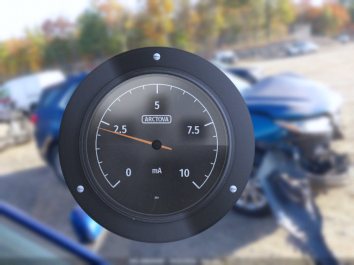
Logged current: 2.25
